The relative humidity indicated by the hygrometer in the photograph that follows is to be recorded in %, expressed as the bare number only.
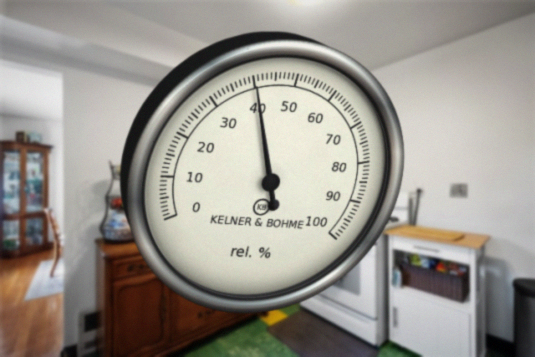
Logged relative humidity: 40
